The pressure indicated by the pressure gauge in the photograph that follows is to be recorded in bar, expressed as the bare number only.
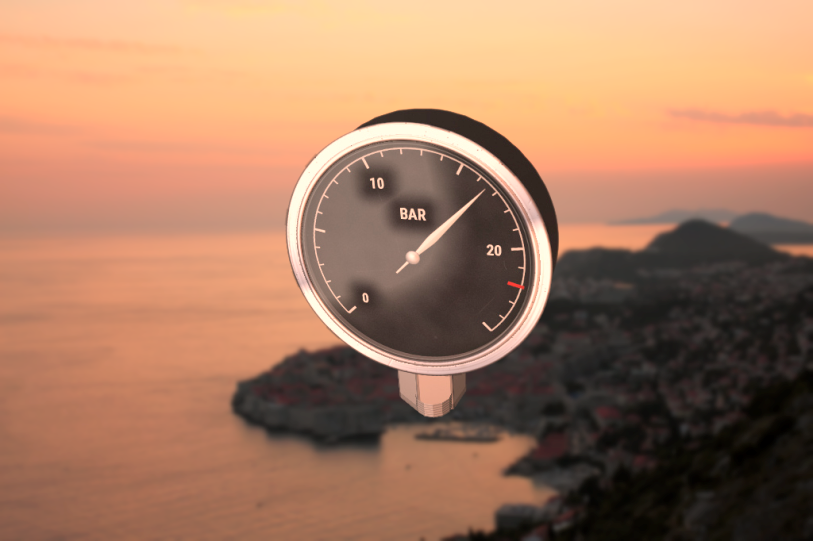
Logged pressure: 16.5
